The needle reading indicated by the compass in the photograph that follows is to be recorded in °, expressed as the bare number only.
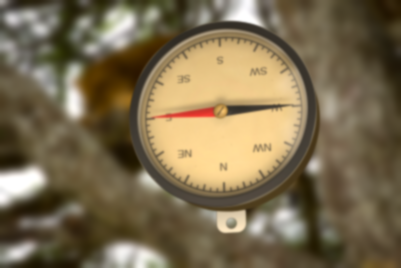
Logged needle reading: 90
